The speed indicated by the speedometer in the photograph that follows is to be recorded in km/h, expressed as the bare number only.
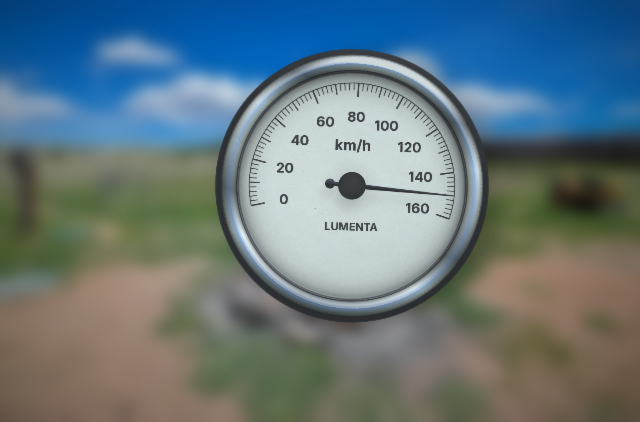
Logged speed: 150
